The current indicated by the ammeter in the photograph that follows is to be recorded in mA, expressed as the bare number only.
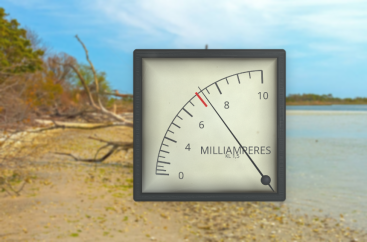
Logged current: 7.25
